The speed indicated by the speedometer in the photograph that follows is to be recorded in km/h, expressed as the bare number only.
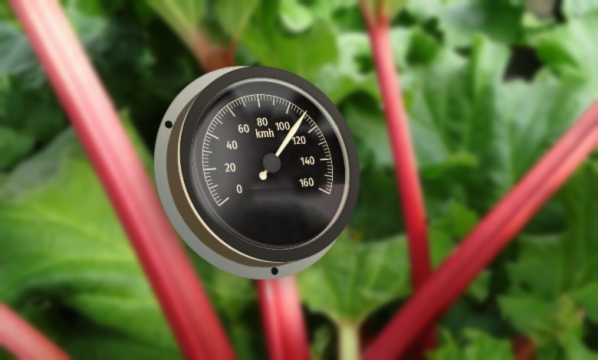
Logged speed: 110
